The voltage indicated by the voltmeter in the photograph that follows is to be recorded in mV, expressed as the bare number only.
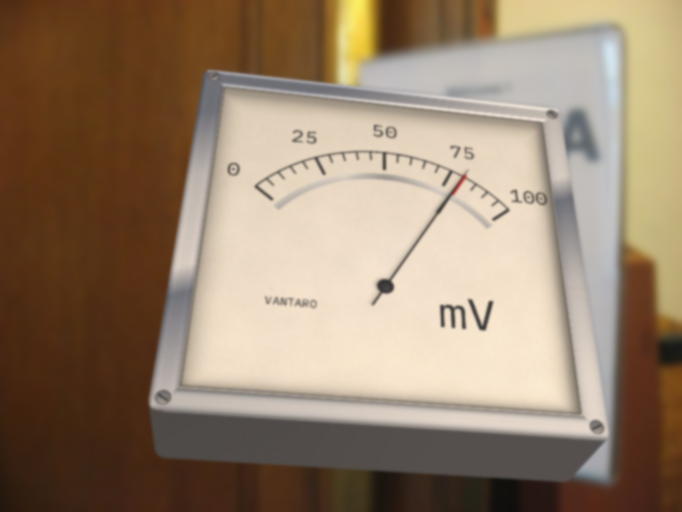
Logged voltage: 80
